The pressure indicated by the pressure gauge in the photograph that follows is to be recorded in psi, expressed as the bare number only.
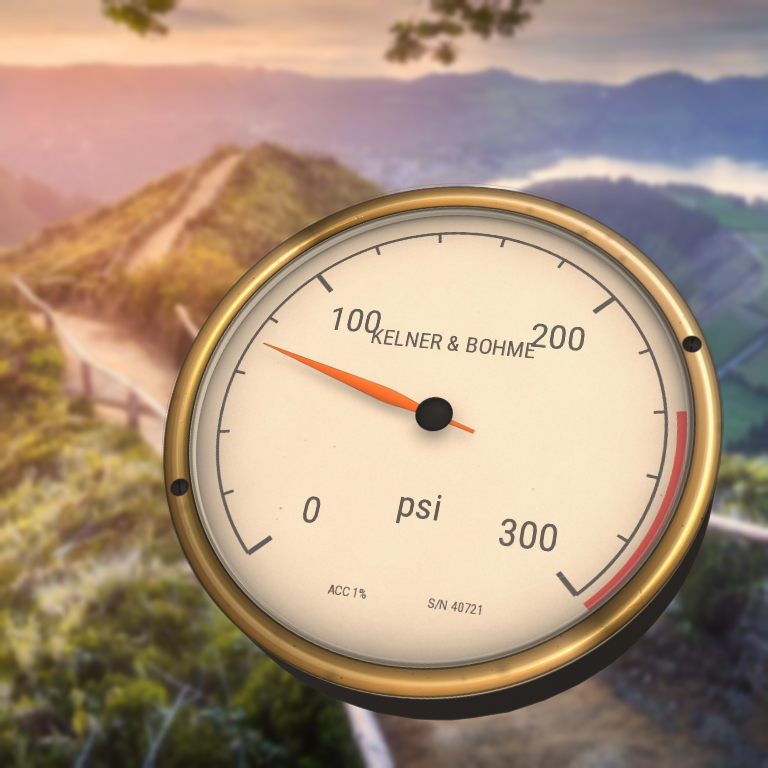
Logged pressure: 70
